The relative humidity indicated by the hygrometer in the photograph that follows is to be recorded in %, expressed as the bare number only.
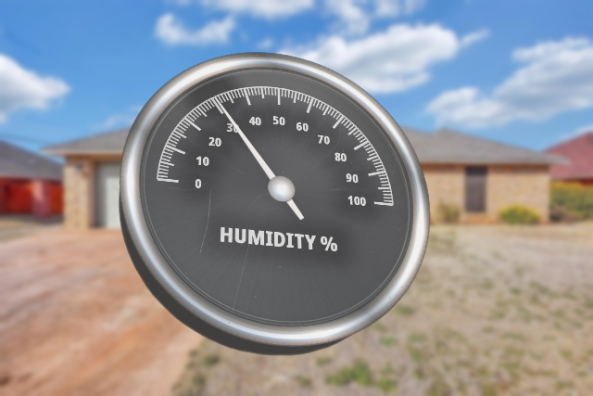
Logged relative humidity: 30
